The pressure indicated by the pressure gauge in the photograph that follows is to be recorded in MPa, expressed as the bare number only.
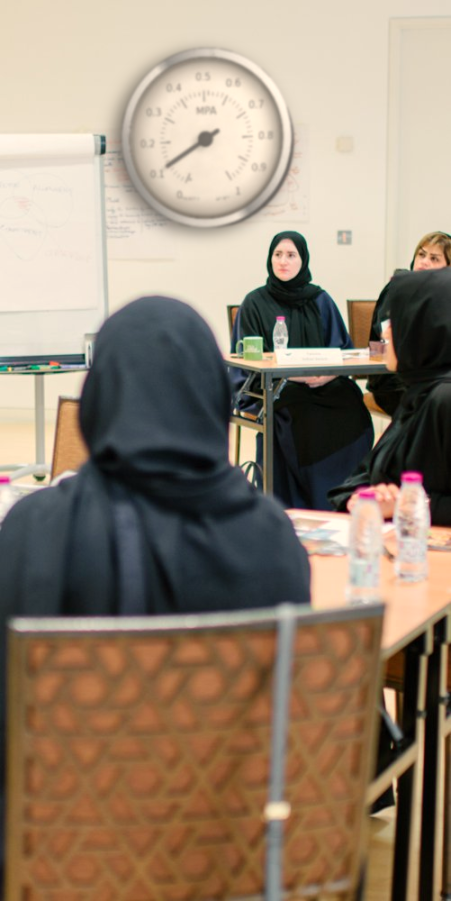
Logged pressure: 0.1
